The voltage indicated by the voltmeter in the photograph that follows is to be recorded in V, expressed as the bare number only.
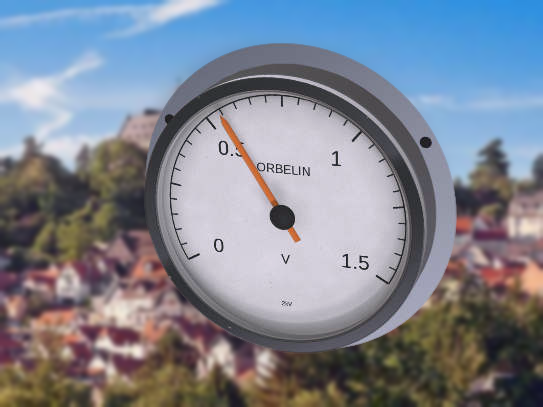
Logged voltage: 0.55
